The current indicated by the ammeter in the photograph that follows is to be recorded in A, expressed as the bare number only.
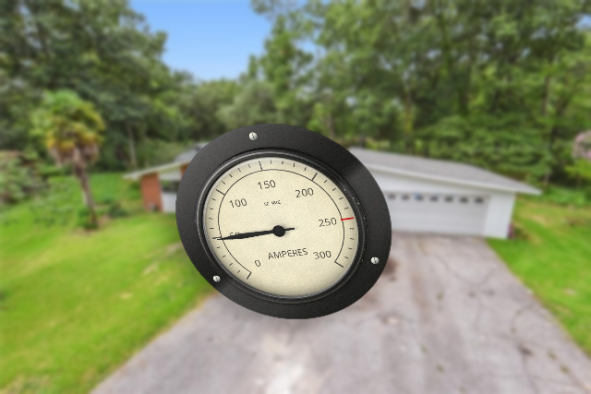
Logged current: 50
